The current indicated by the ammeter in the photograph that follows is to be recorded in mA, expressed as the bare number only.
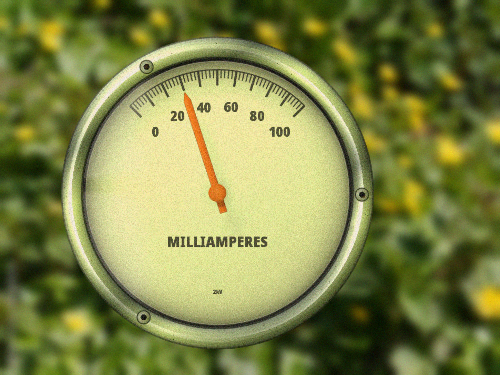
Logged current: 30
